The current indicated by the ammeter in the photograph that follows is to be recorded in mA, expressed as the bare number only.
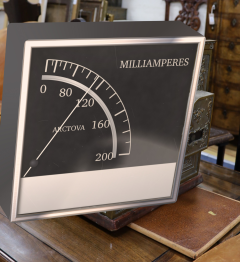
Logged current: 110
